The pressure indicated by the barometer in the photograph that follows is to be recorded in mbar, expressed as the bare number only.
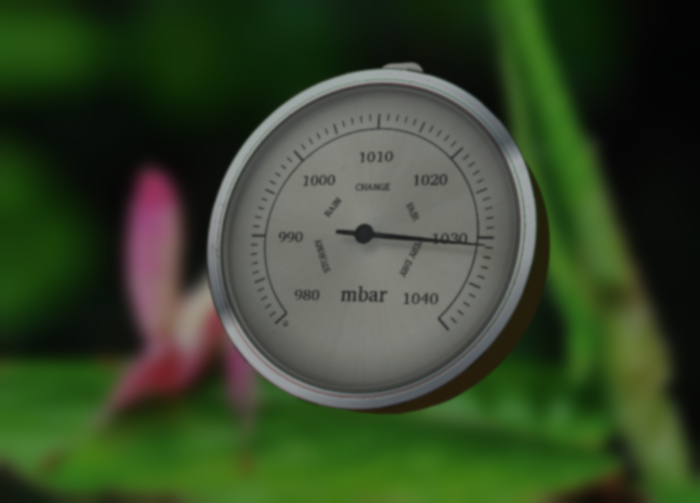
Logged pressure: 1031
